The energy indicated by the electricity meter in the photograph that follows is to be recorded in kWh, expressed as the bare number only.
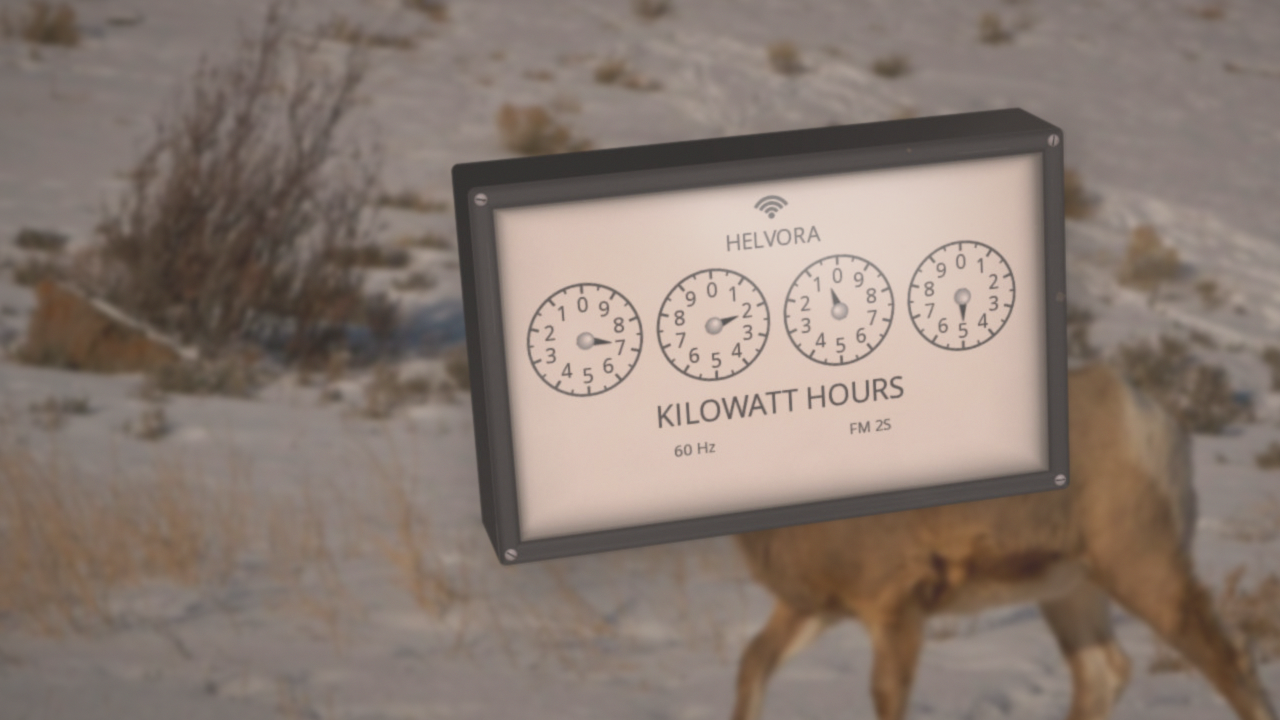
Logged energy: 7205
